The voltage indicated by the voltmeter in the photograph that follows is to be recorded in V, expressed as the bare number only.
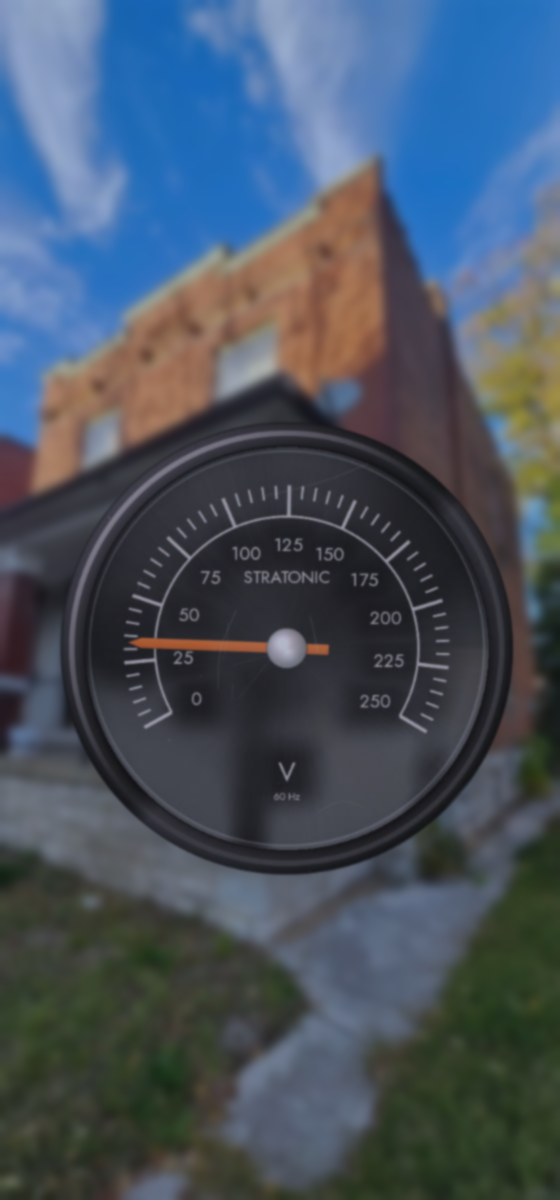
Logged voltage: 32.5
